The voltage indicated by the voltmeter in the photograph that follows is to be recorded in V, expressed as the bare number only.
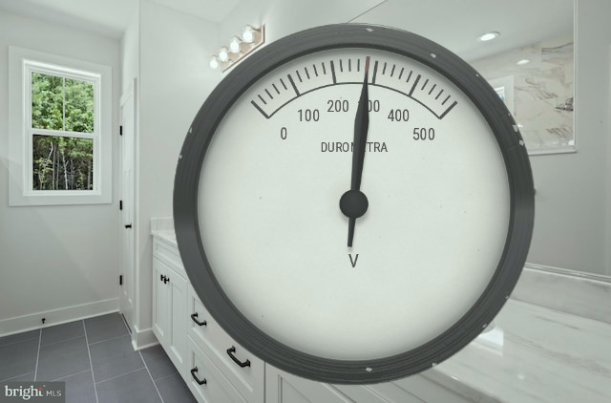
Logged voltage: 280
